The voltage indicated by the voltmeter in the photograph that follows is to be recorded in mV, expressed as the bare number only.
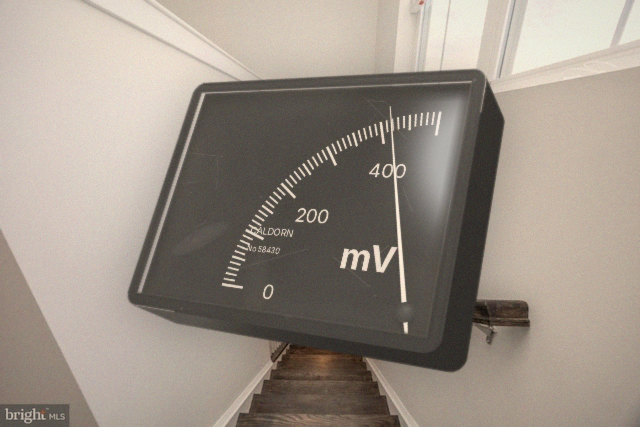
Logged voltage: 420
